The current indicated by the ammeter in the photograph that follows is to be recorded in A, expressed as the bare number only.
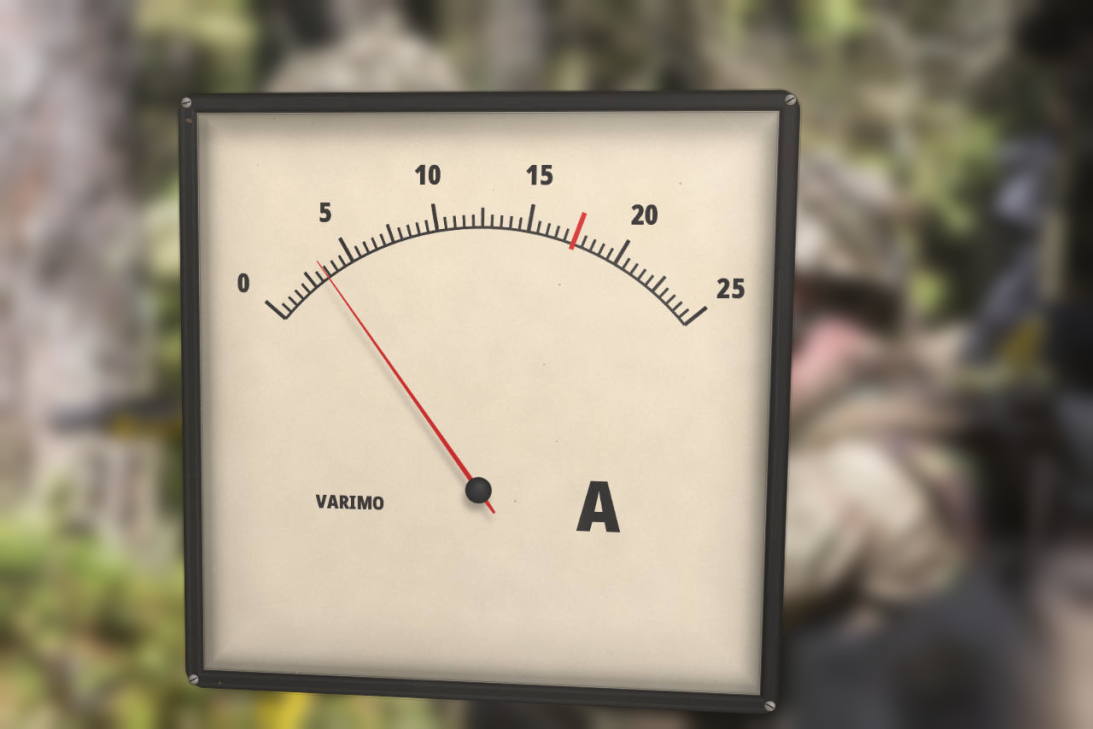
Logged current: 3.5
